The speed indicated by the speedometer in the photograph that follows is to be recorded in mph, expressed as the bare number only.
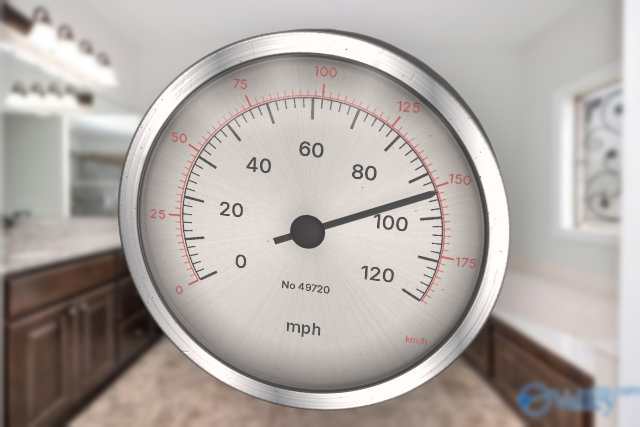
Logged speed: 94
